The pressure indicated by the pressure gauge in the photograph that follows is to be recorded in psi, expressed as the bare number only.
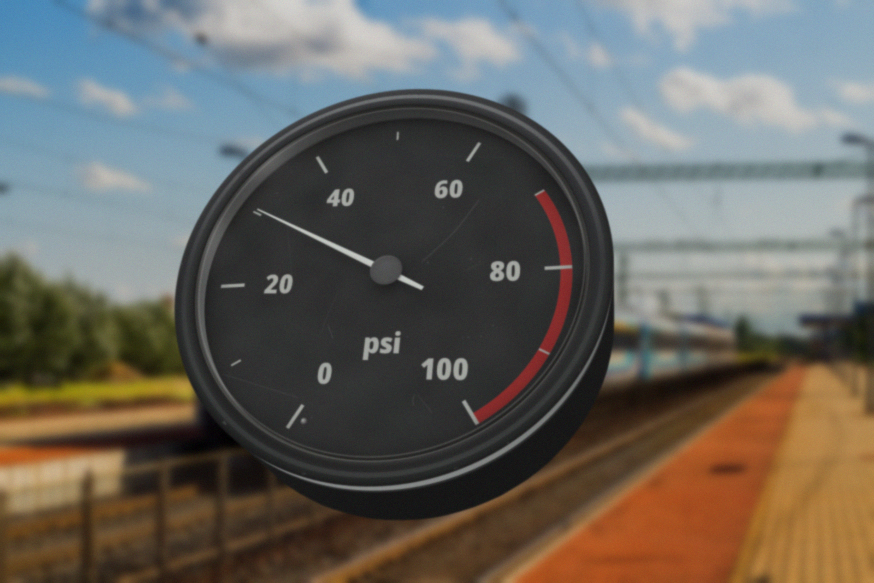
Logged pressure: 30
